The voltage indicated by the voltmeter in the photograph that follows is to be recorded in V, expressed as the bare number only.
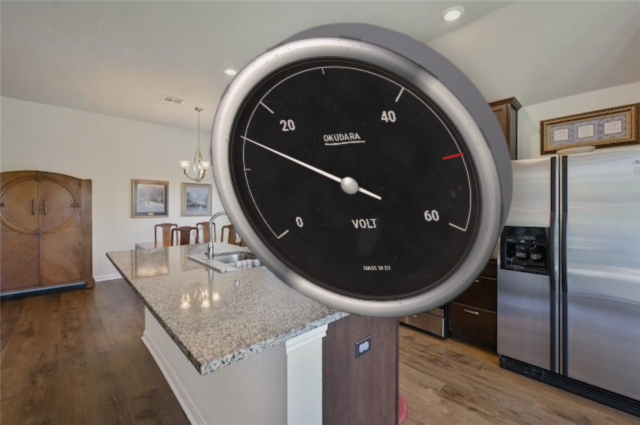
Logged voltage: 15
